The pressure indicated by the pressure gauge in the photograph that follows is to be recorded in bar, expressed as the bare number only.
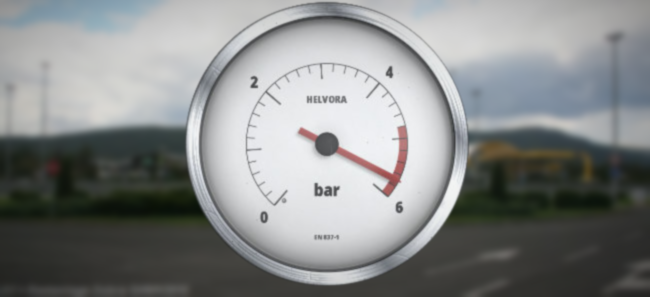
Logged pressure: 5.7
